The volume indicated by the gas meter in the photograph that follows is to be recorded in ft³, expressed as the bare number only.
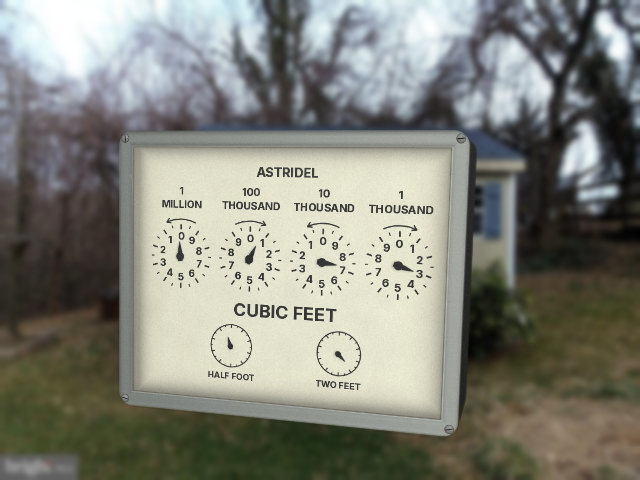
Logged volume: 7300
